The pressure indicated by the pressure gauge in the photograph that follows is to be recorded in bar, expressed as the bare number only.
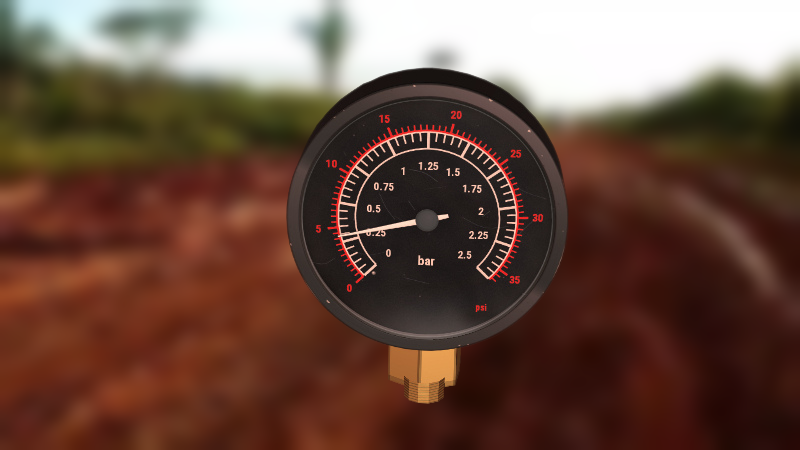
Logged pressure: 0.3
